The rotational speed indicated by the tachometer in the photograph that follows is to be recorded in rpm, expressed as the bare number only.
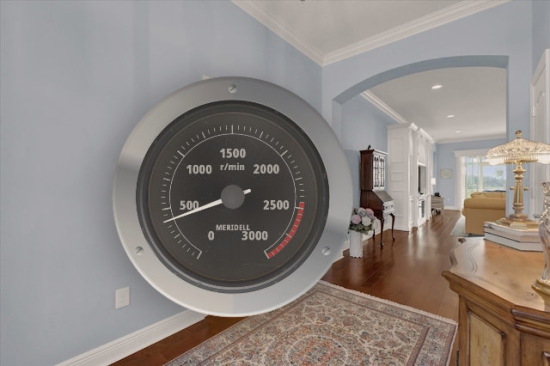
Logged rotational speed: 400
